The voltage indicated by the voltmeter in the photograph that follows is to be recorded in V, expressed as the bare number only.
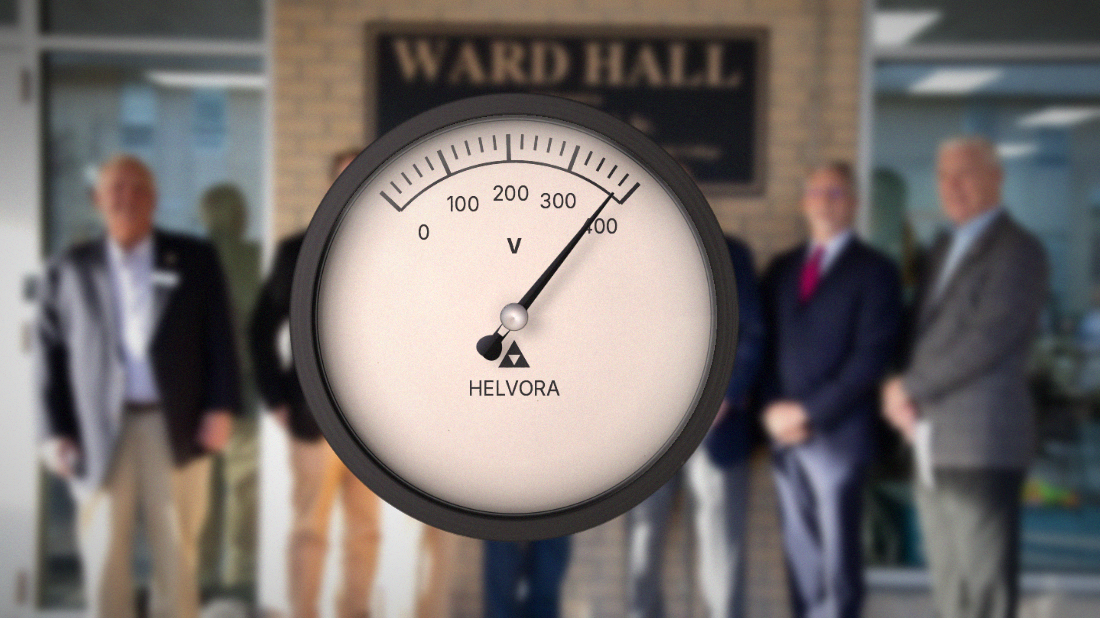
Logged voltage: 380
